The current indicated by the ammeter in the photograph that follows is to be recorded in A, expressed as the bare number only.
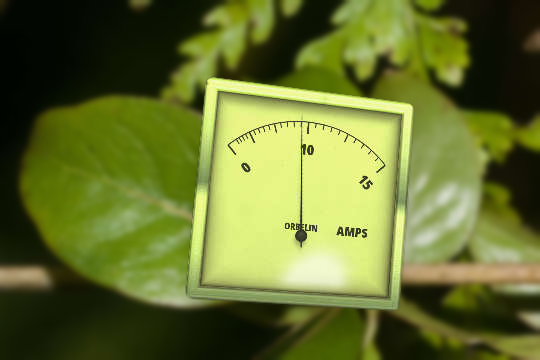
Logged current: 9.5
